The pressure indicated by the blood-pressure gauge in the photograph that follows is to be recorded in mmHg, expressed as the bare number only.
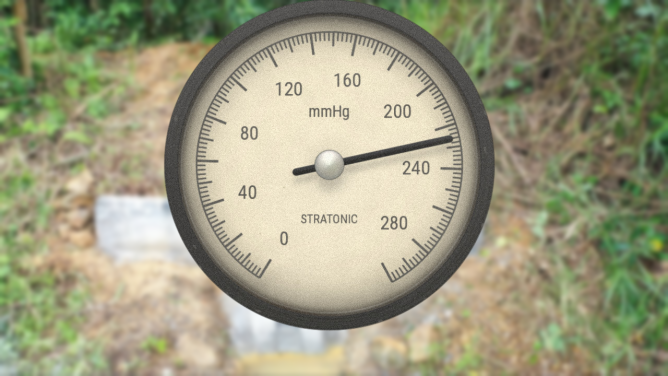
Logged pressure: 226
